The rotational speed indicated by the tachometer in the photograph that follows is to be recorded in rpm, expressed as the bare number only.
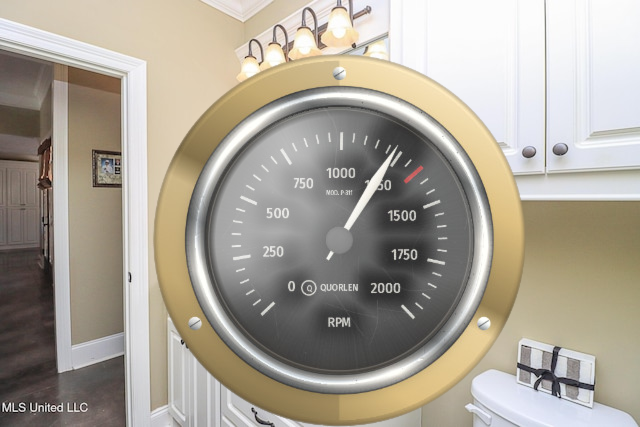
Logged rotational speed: 1225
